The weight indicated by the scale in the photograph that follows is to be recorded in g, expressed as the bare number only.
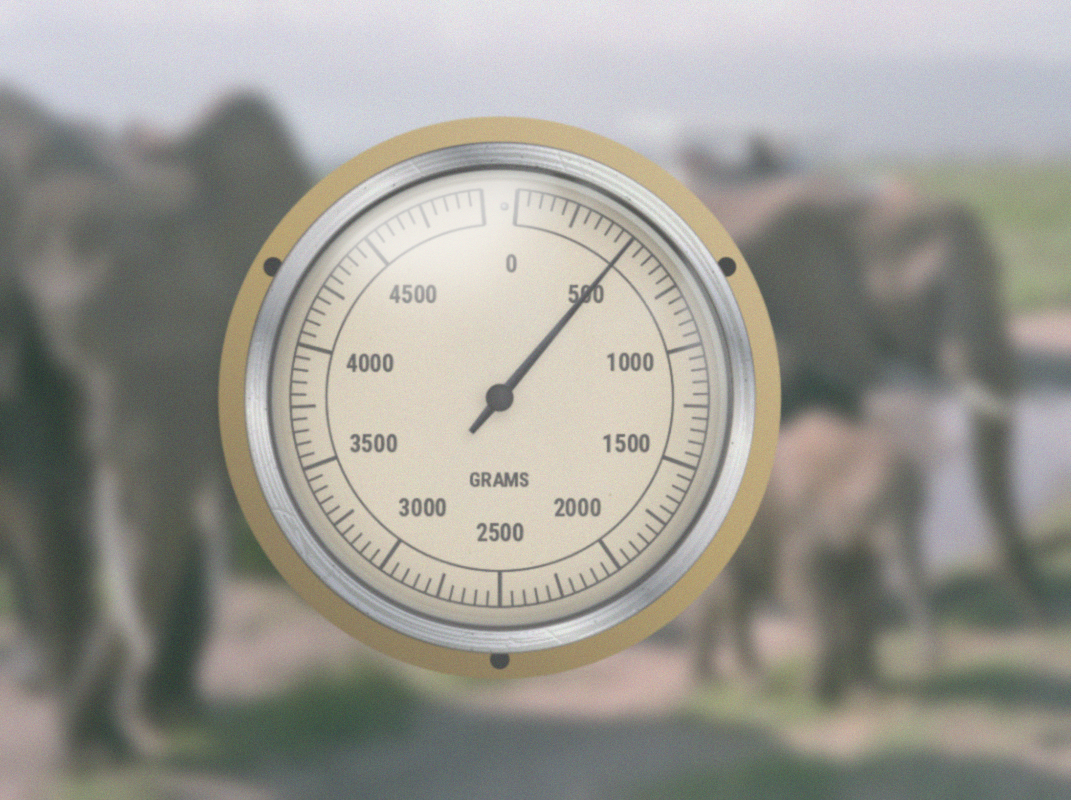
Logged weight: 500
